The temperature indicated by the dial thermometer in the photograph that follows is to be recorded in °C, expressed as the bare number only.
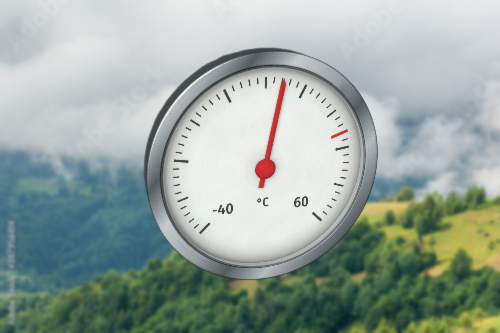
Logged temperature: 14
